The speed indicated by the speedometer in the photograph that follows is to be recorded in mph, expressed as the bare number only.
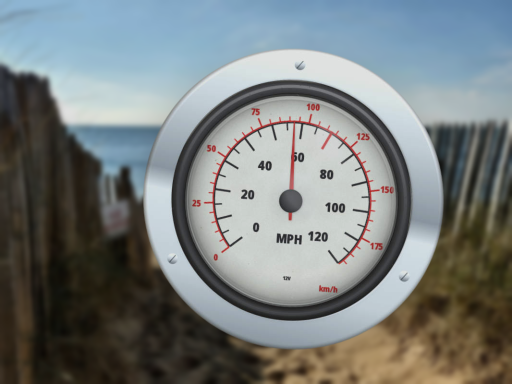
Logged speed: 57.5
